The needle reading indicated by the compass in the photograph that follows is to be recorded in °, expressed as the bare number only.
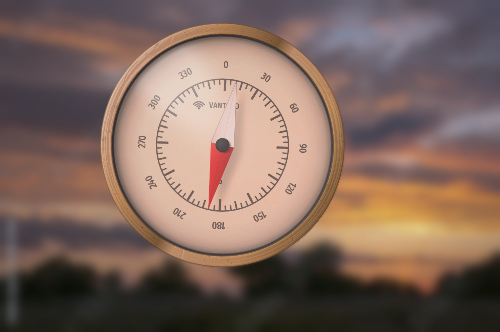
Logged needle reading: 190
